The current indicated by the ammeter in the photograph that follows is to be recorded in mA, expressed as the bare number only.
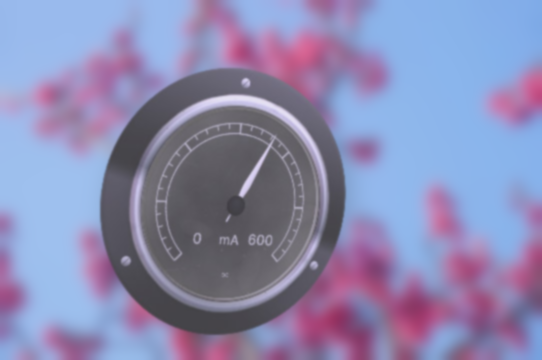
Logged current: 360
